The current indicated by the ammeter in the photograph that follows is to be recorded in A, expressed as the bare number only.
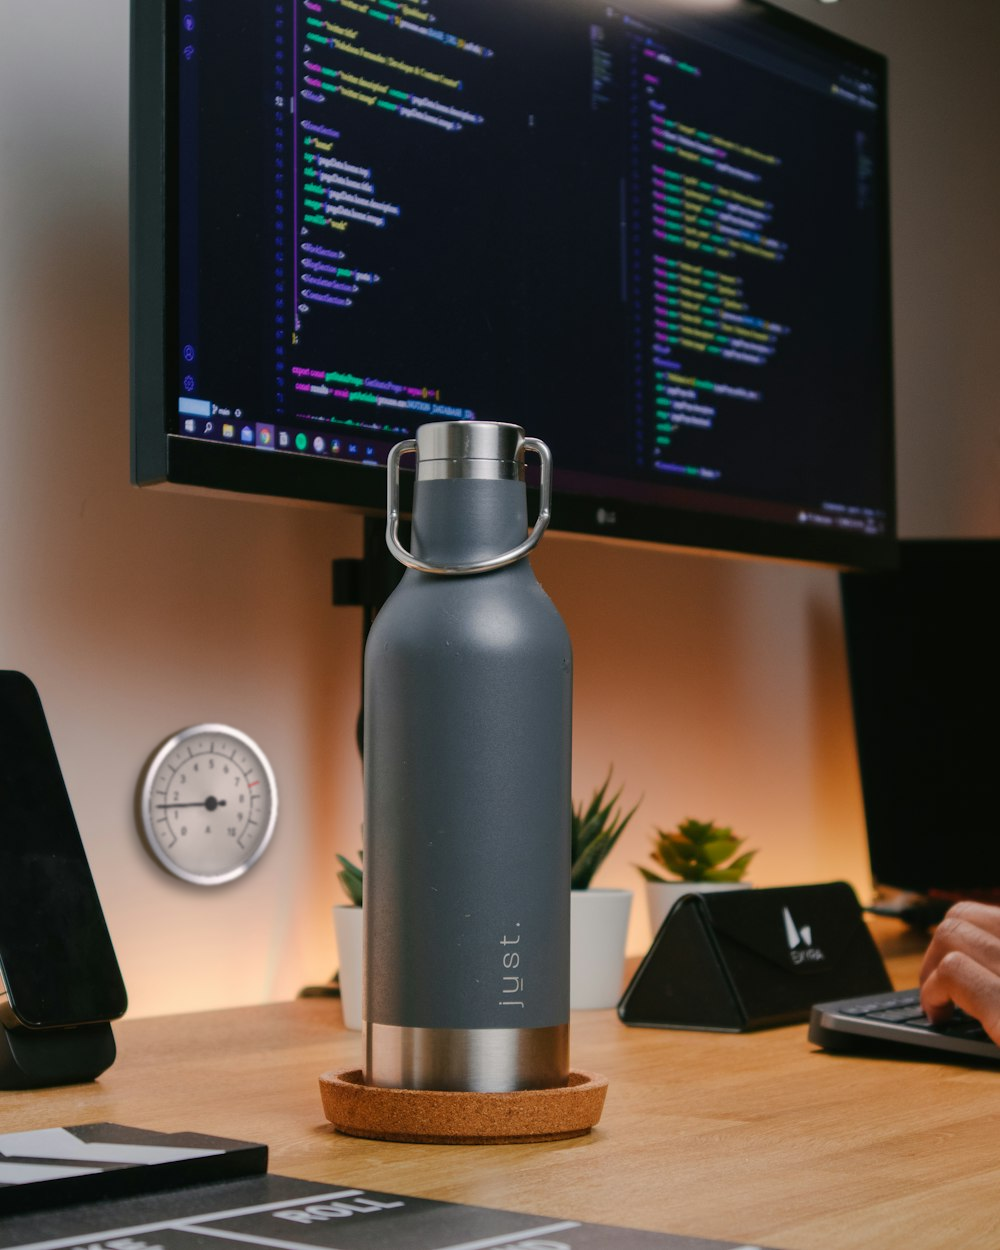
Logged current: 1.5
